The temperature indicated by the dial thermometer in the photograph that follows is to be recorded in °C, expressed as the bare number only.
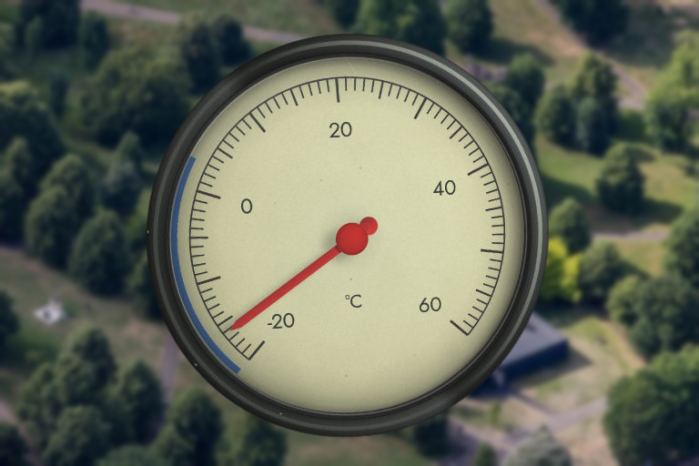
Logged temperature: -16
